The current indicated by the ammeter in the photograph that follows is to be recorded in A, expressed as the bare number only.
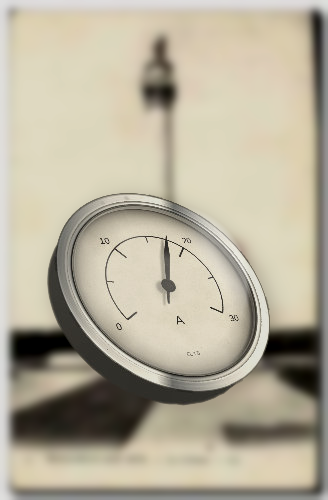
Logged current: 17.5
